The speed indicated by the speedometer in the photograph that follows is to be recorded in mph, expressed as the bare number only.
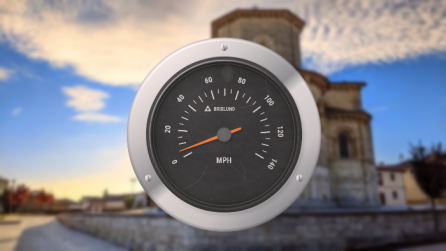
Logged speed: 5
